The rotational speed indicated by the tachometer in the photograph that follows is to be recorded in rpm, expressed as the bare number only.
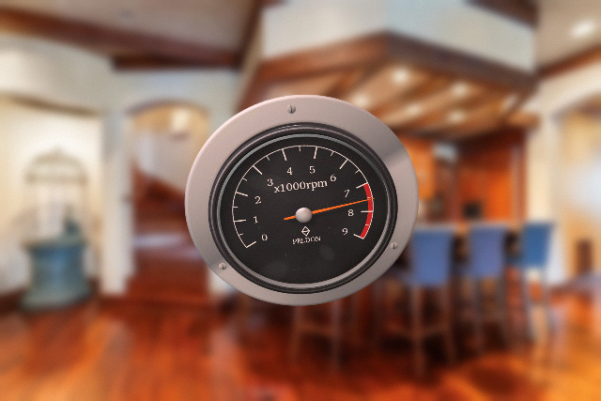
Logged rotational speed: 7500
